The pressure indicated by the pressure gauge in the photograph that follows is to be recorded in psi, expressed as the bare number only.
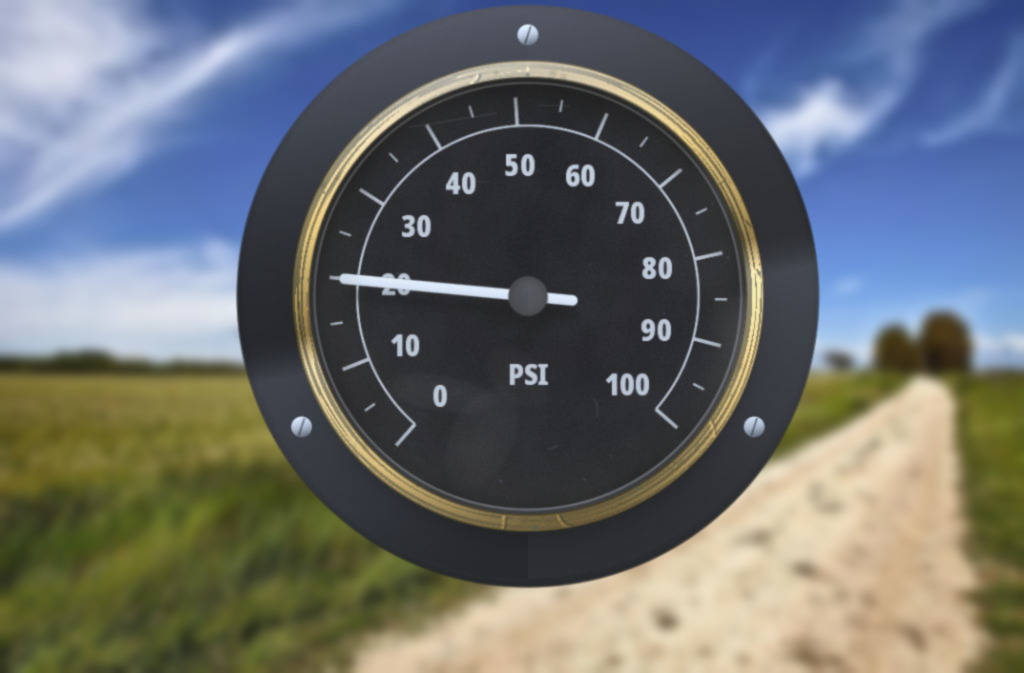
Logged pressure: 20
